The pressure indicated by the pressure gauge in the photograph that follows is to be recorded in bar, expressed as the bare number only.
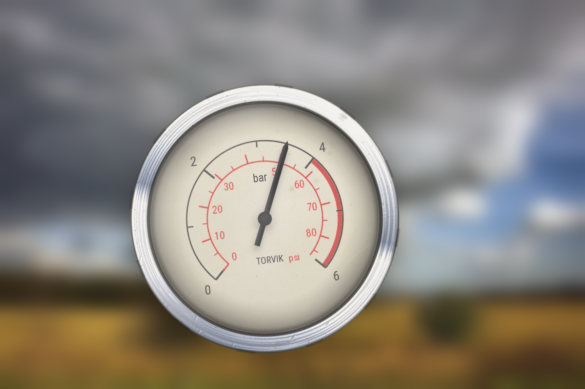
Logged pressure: 3.5
